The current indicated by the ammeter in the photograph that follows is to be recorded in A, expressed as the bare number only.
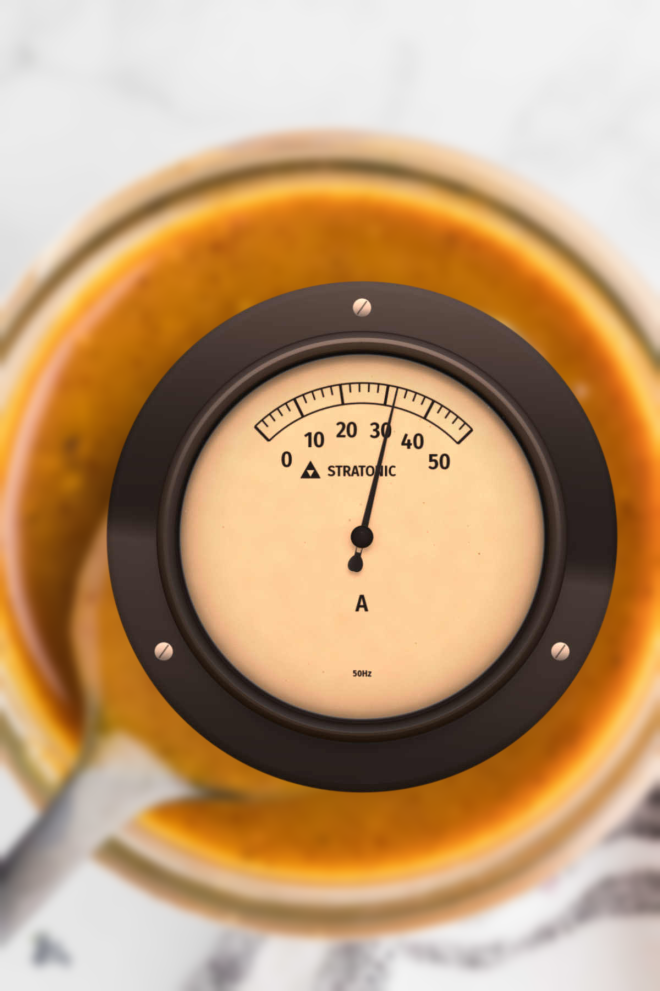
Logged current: 32
